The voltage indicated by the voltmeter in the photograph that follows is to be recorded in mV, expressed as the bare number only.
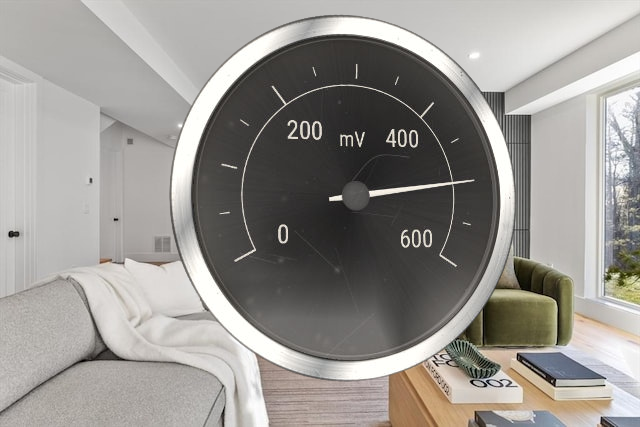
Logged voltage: 500
